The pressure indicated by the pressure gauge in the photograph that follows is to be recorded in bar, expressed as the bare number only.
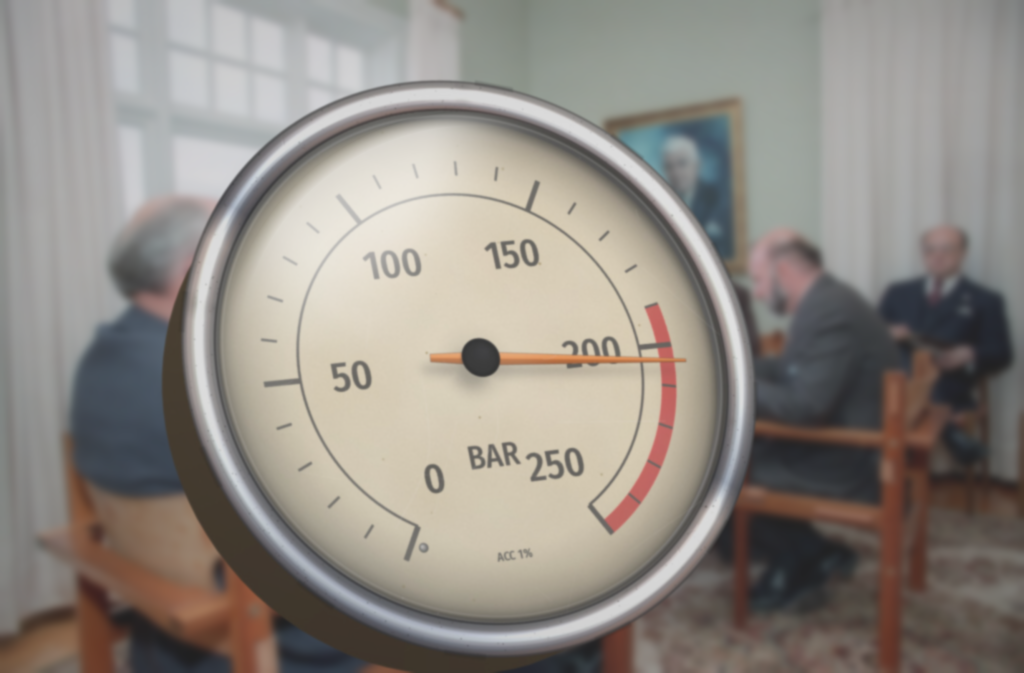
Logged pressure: 205
